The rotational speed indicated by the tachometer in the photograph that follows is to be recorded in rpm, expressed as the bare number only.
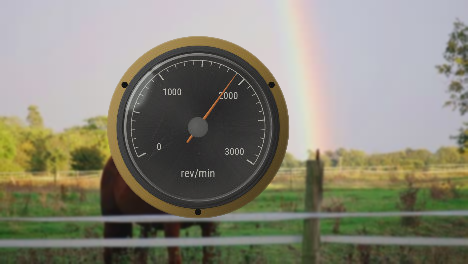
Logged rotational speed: 1900
